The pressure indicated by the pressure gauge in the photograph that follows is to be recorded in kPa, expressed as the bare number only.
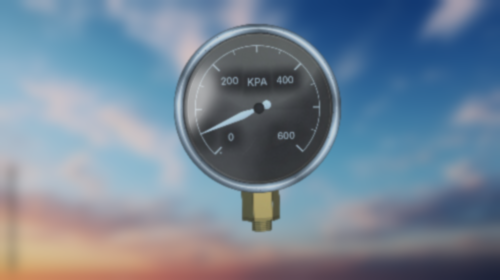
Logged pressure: 50
